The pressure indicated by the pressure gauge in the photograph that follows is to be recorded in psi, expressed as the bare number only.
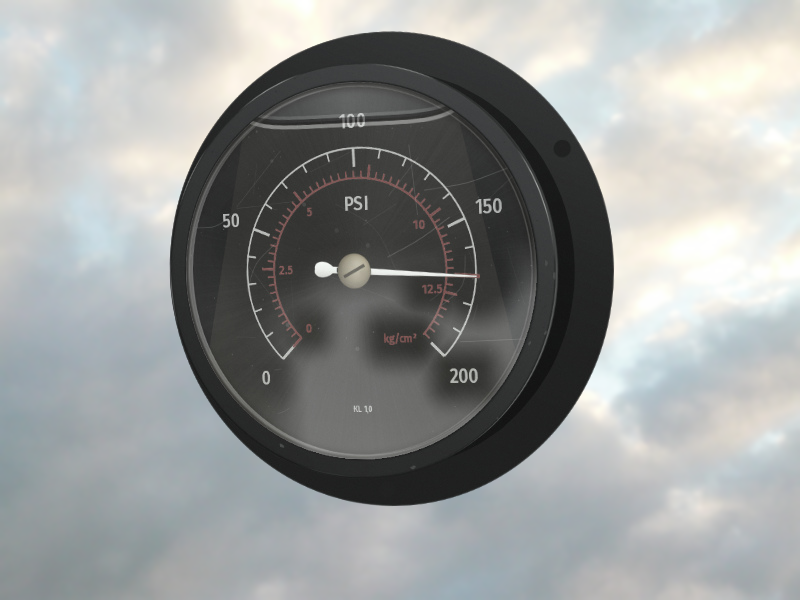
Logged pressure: 170
